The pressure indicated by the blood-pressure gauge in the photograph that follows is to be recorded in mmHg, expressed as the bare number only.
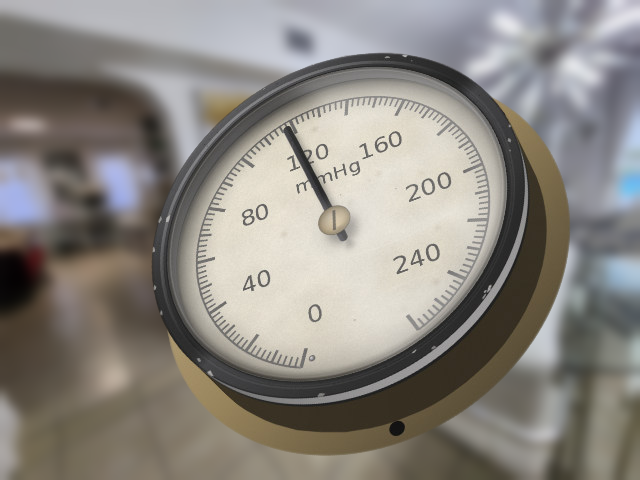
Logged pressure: 118
